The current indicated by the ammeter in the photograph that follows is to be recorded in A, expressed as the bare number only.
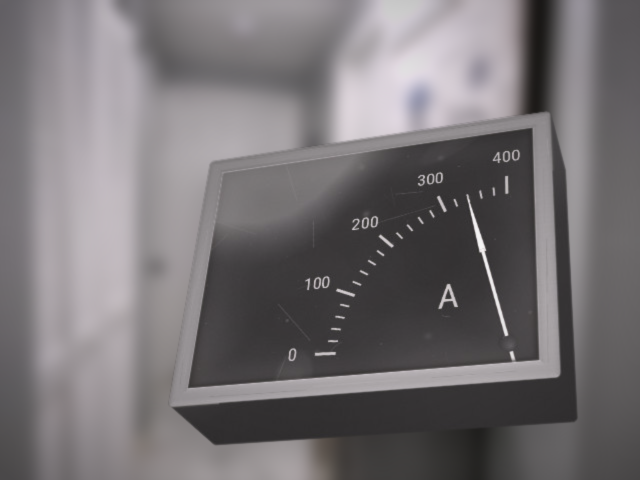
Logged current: 340
